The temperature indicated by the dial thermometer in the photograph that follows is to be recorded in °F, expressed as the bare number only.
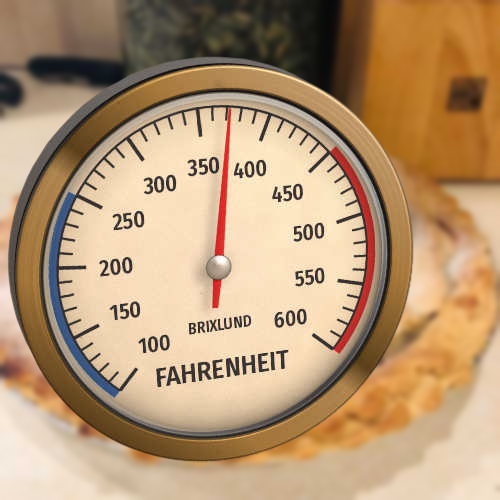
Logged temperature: 370
